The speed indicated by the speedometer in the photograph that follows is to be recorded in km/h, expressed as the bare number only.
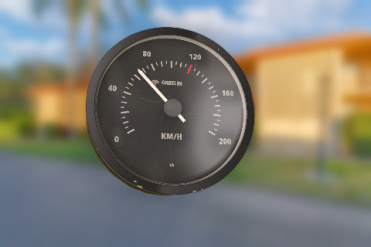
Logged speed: 65
